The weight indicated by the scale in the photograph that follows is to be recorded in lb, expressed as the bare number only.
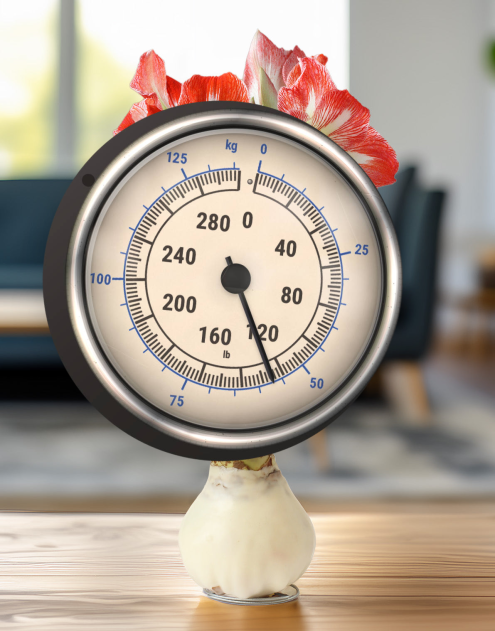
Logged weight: 126
